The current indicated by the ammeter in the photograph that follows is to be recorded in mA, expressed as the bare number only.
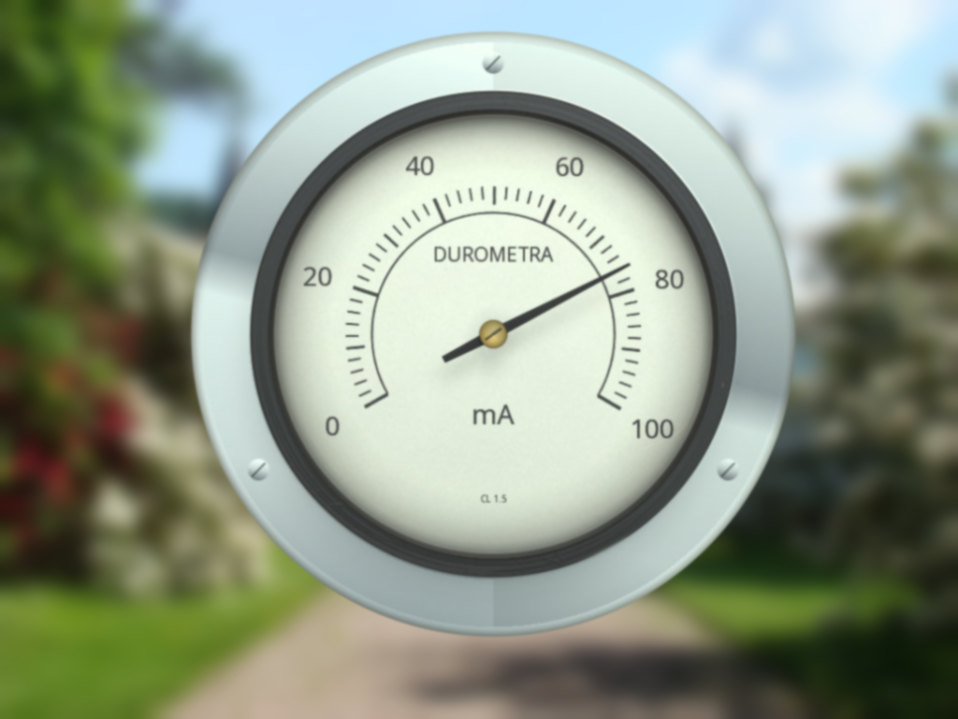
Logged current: 76
